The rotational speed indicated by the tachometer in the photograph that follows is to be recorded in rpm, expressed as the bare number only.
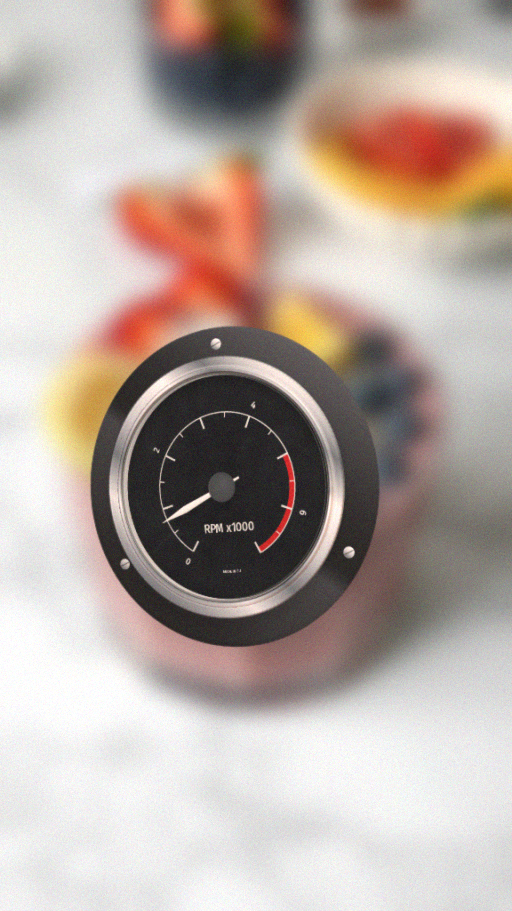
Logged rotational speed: 750
